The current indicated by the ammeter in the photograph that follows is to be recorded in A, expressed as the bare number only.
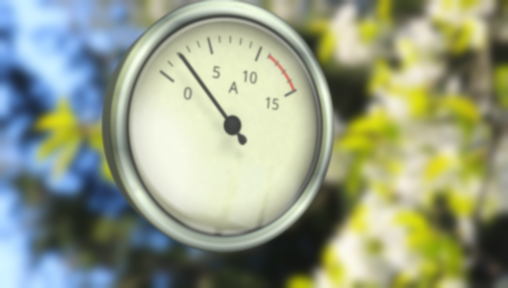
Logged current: 2
